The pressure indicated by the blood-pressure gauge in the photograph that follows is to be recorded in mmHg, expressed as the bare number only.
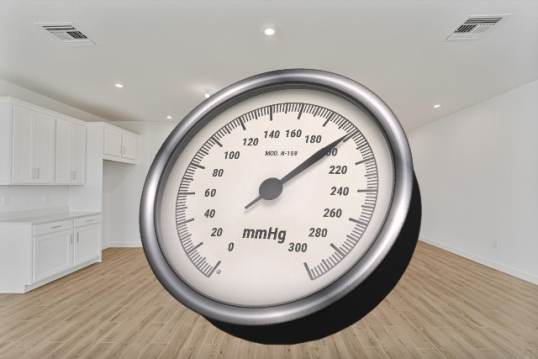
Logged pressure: 200
